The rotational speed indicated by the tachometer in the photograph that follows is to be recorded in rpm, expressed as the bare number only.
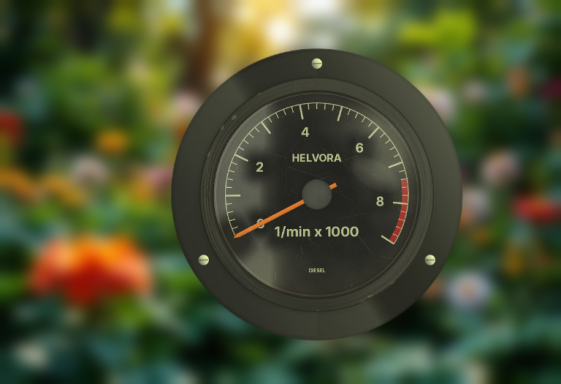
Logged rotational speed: 0
